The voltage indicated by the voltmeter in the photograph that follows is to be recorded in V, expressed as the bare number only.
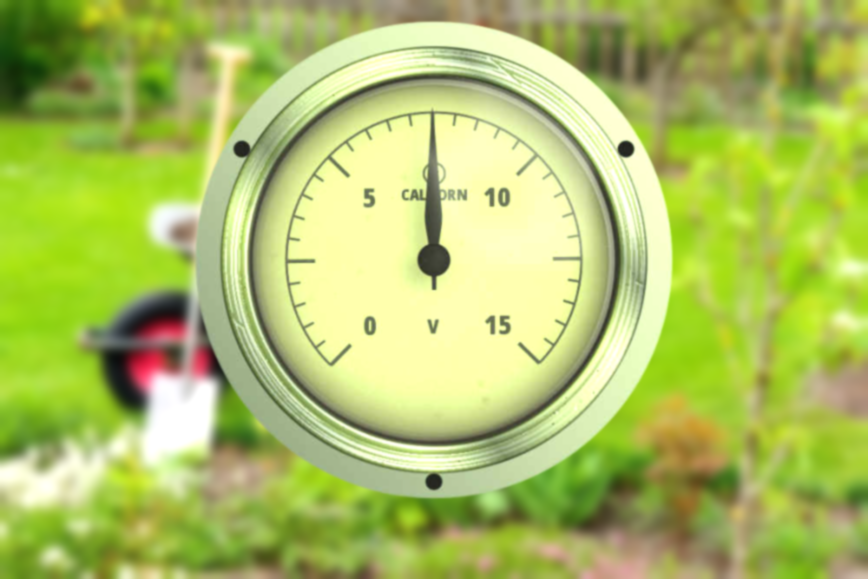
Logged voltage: 7.5
